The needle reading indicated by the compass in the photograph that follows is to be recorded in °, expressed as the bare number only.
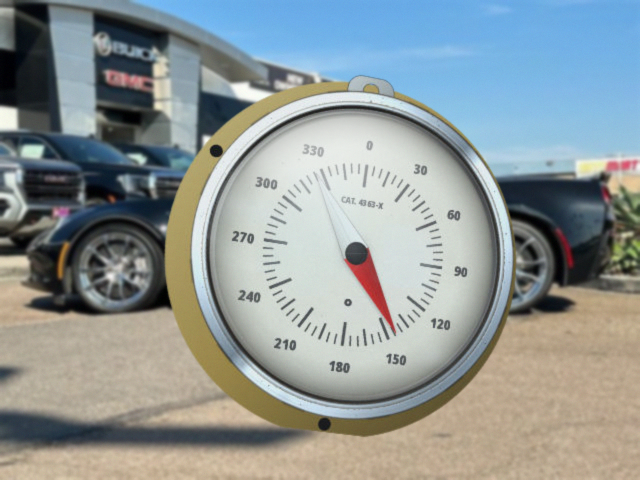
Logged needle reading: 145
